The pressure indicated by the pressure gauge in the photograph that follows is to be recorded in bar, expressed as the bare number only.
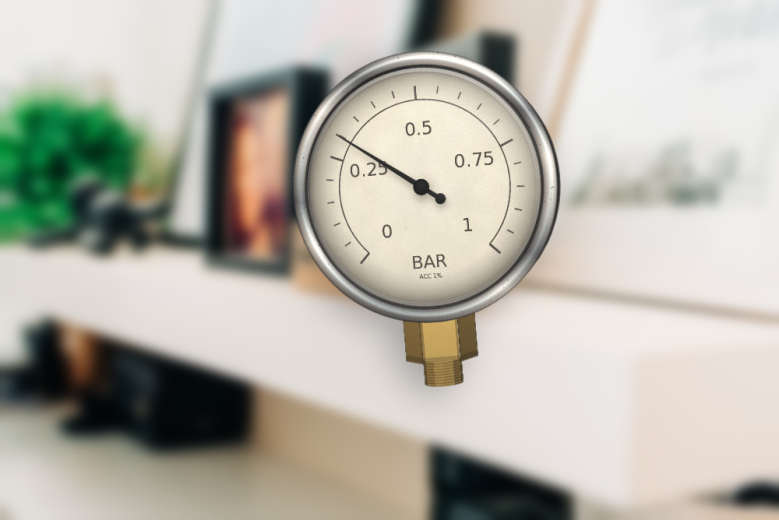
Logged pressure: 0.3
